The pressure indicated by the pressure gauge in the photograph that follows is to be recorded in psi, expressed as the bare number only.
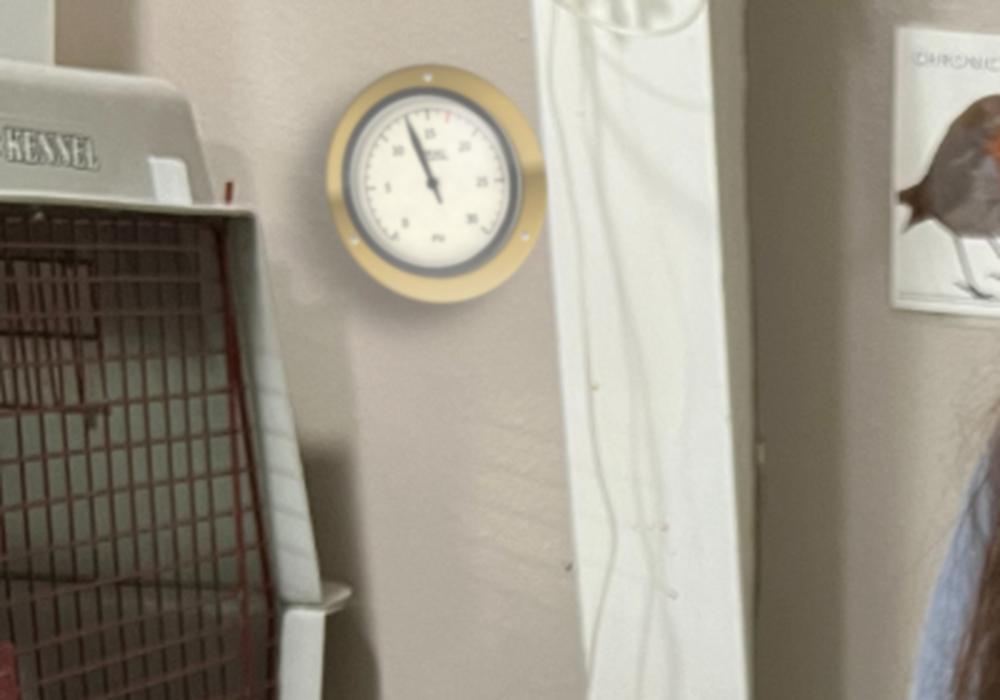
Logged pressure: 13
